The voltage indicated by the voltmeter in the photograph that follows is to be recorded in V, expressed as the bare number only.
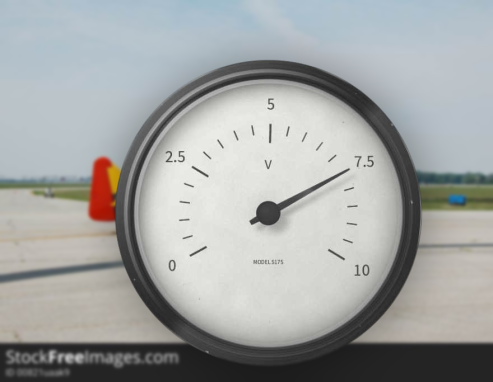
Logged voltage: 7.5
